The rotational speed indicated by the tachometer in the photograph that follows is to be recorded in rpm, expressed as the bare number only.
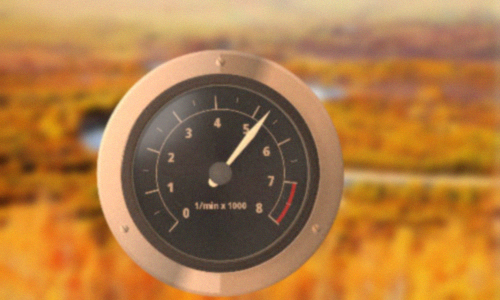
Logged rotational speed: 5250
